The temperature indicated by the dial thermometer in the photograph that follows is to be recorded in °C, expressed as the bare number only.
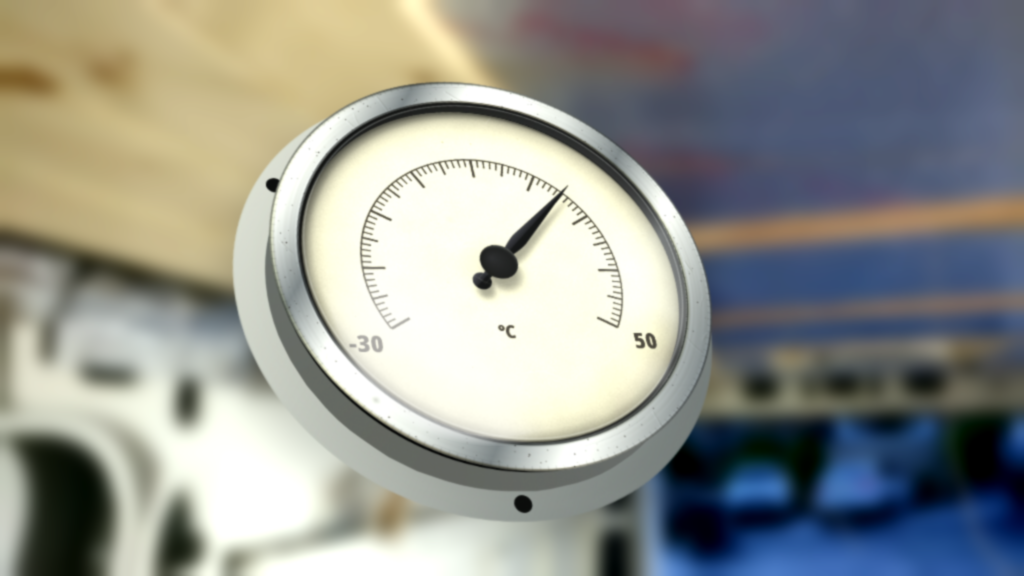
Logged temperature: 25
